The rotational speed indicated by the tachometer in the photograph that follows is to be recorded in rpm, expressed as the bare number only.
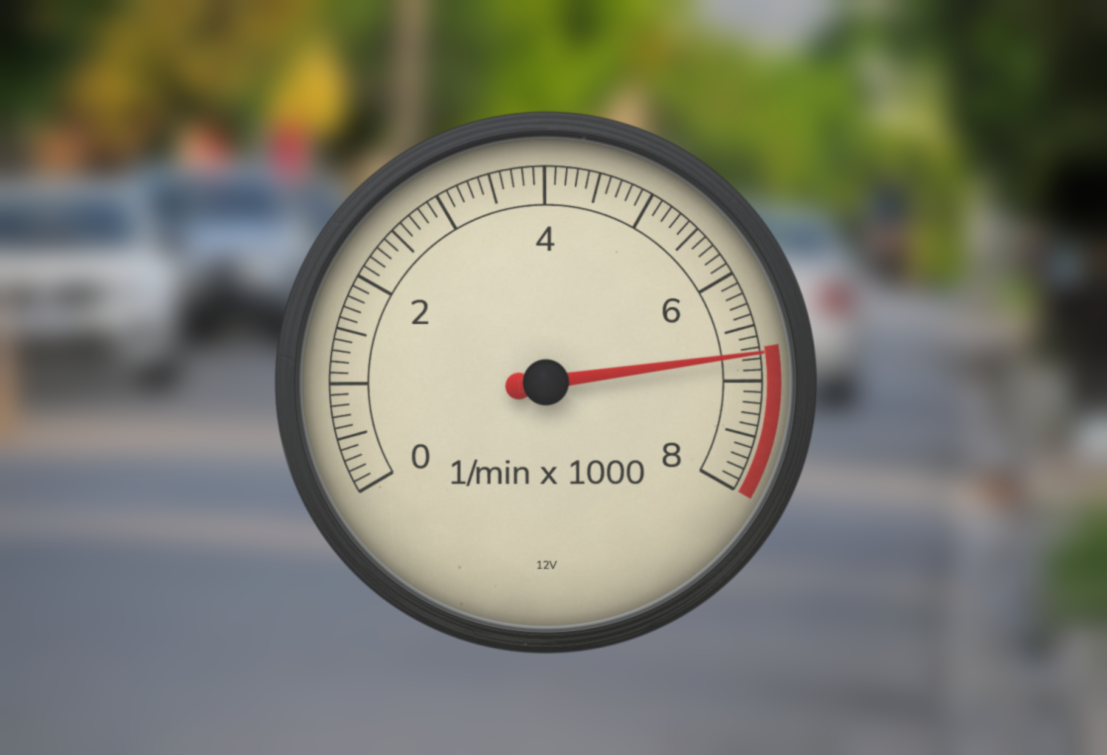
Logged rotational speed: 6750
